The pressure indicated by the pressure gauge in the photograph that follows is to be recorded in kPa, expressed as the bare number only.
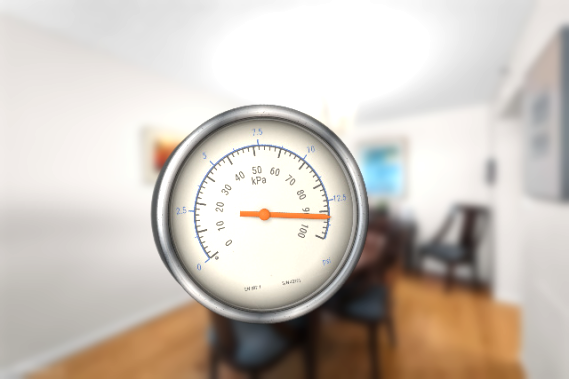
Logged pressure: 92
